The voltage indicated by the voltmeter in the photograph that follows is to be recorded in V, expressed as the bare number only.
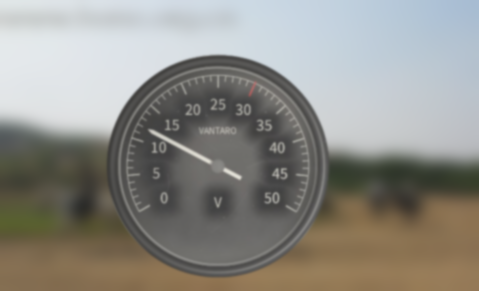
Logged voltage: 12
